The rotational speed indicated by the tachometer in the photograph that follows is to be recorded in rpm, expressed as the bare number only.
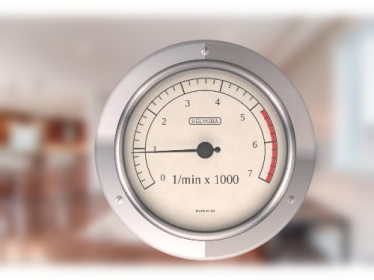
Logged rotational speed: 900
